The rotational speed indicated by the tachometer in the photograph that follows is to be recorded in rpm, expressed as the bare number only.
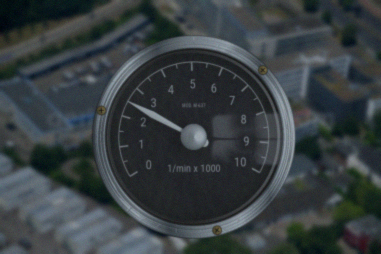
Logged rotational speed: 2500
